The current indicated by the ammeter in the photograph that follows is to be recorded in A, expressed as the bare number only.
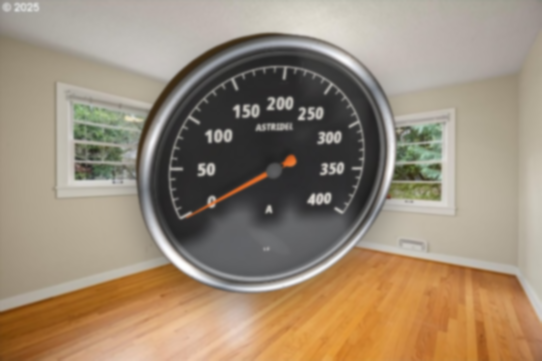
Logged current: 0
